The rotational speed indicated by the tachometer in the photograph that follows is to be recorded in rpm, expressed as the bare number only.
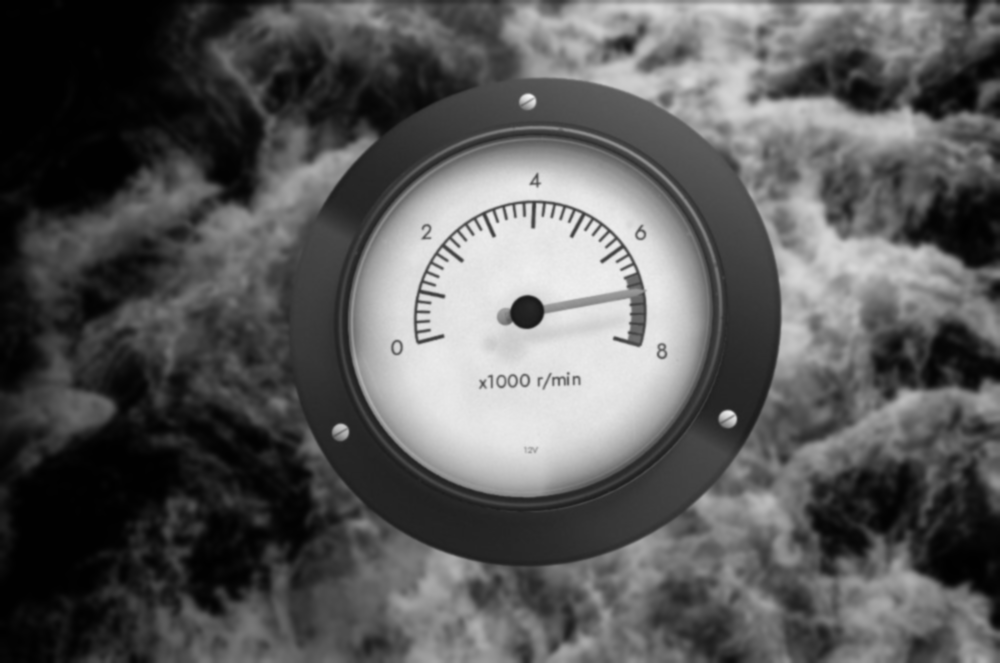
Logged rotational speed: 7000
